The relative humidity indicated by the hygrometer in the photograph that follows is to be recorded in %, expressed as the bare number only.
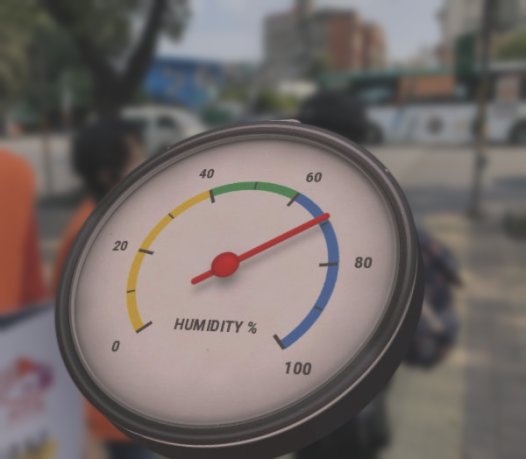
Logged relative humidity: 70
